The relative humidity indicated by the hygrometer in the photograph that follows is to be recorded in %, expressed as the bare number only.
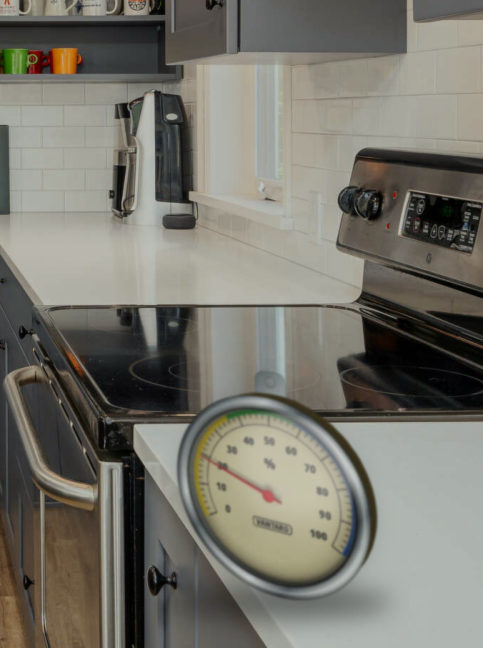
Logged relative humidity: 20
